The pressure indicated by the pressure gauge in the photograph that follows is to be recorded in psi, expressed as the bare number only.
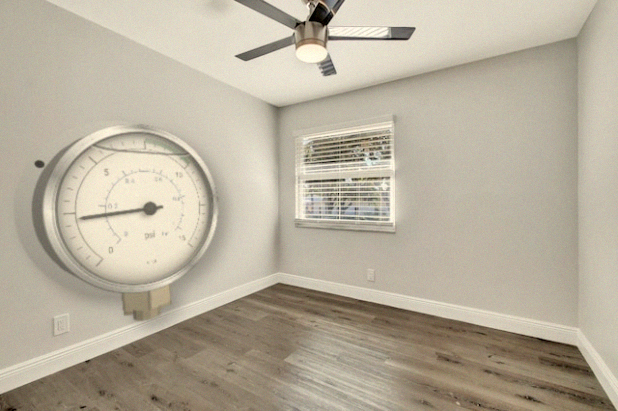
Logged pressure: 2.25
